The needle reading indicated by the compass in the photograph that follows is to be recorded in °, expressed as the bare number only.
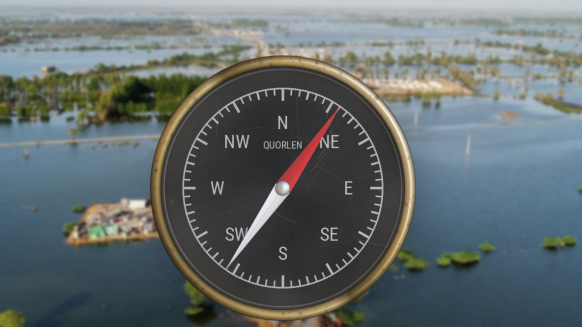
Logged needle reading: 35
